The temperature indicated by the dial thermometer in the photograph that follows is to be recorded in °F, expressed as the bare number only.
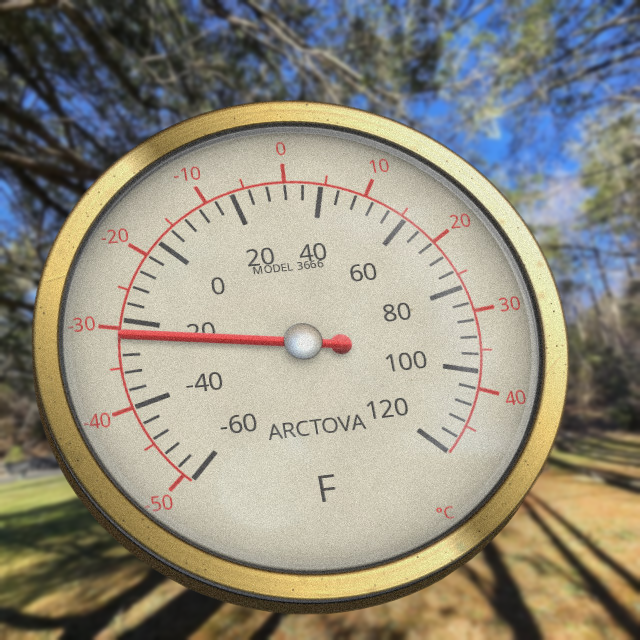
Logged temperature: -24
